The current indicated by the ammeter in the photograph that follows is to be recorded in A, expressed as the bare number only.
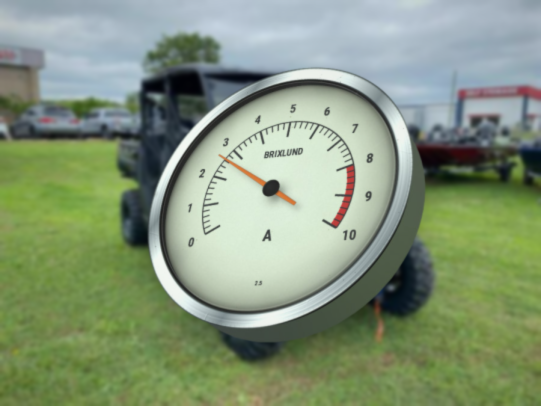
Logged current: 2.6
